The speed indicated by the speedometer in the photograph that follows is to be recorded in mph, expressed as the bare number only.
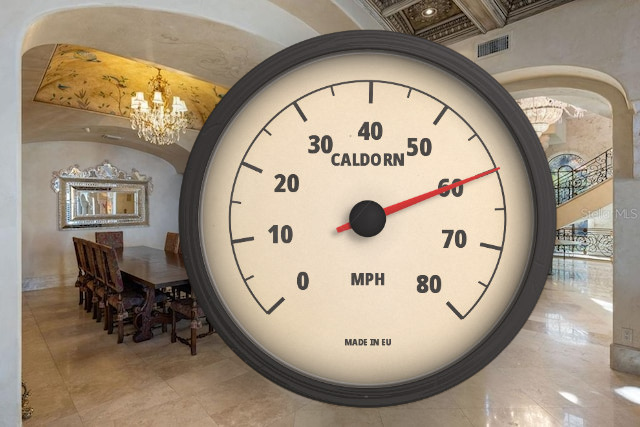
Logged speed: 60
